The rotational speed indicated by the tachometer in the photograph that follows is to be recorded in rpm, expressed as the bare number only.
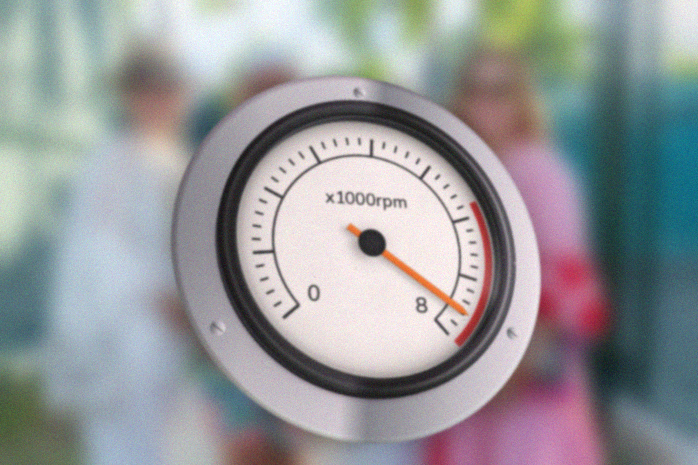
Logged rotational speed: 7600
